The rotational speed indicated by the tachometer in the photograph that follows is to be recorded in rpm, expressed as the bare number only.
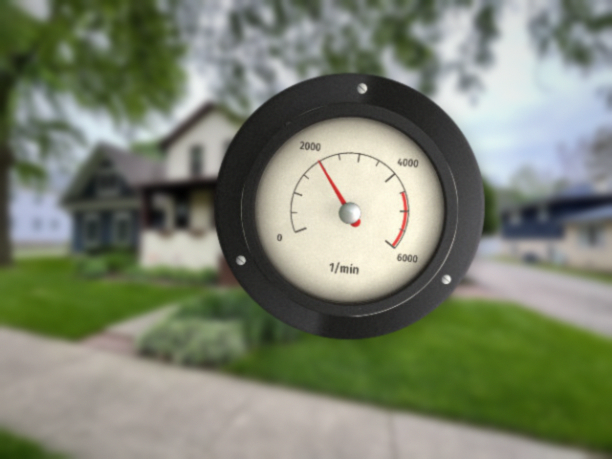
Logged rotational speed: 2000
